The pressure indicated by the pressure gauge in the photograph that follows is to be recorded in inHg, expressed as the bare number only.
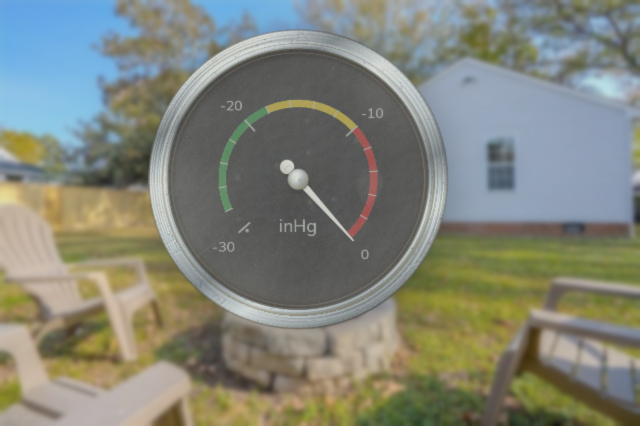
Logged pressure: 0
